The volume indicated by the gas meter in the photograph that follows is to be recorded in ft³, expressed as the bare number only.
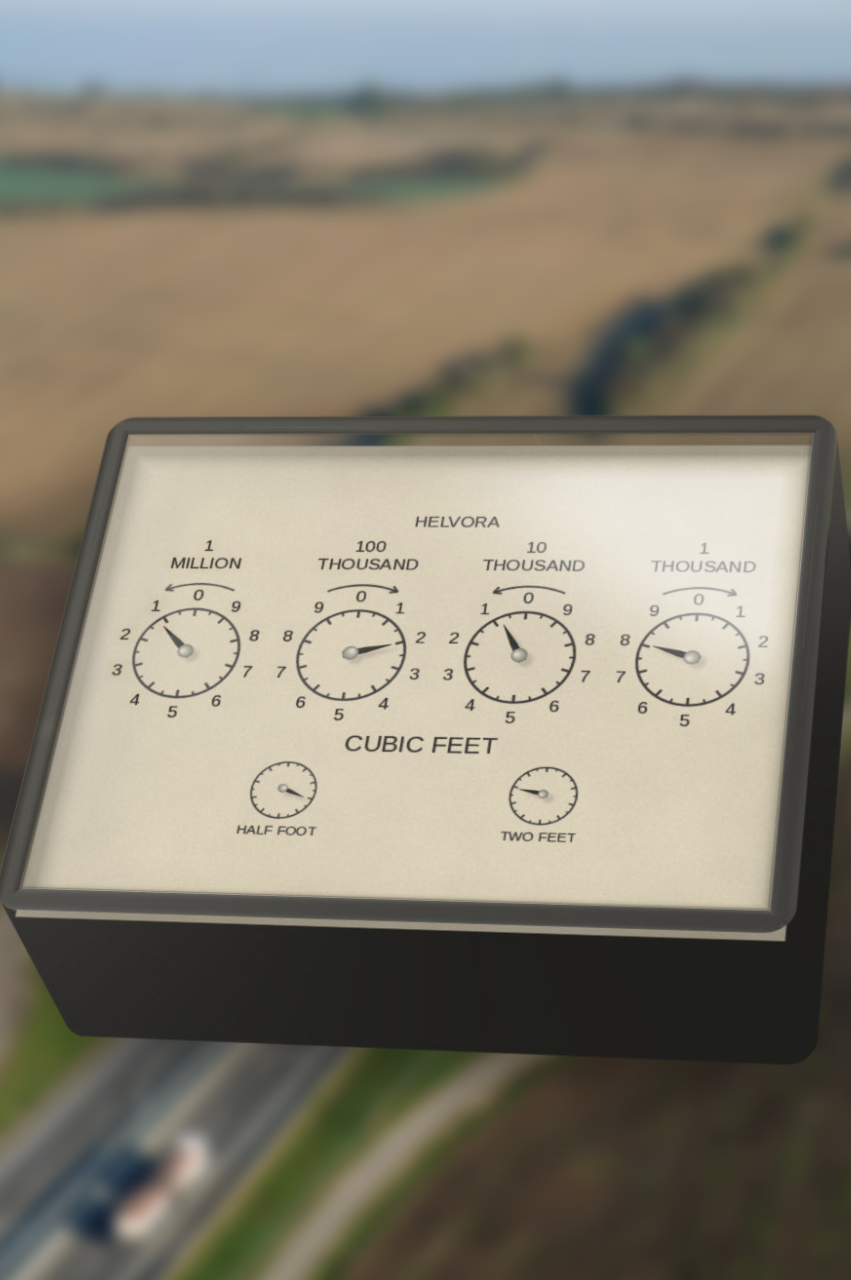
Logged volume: 120800
